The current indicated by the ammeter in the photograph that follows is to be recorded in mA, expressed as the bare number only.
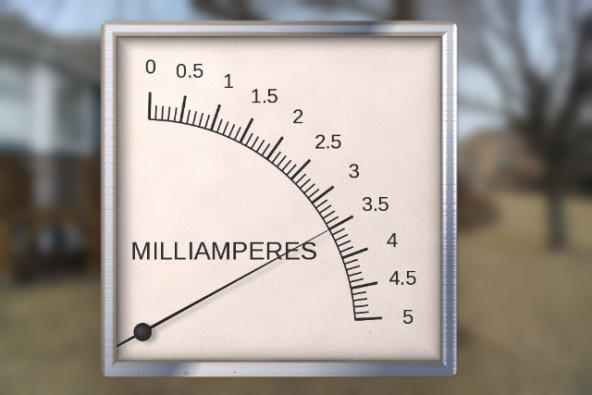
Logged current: 3.5
